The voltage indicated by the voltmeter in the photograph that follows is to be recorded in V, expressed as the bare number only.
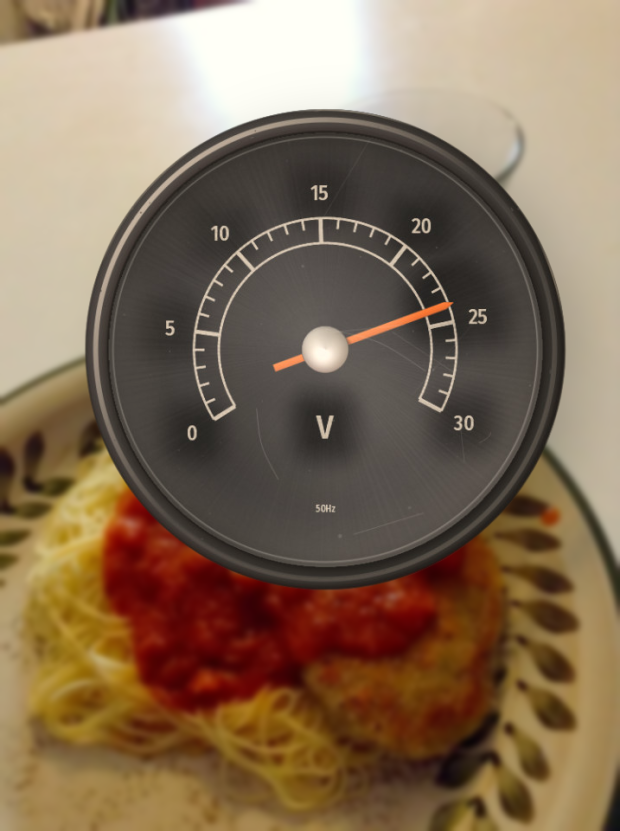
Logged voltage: 24
